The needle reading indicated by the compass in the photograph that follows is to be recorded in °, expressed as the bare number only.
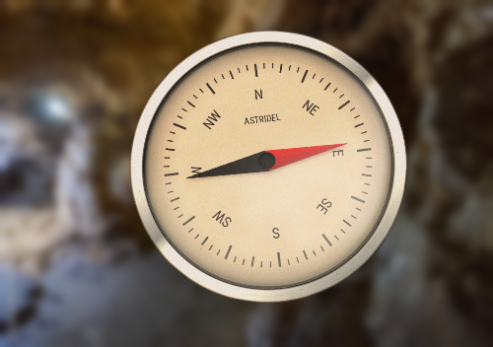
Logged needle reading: 85
